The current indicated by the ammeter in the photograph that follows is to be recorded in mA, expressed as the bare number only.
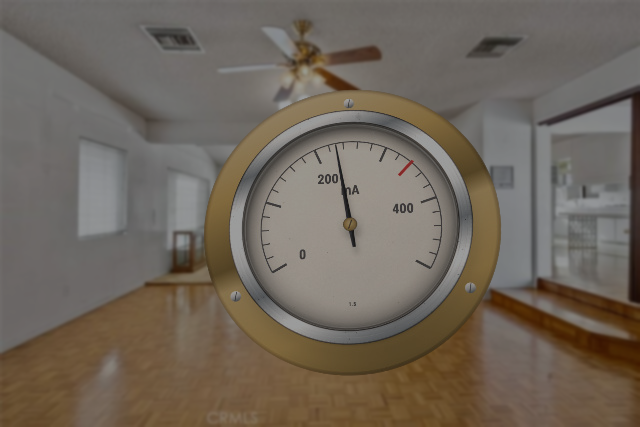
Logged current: 230
